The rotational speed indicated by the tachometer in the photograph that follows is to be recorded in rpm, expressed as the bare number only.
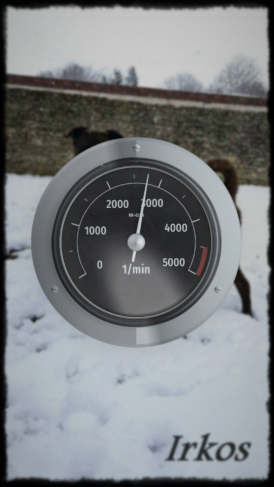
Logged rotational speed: 2750
